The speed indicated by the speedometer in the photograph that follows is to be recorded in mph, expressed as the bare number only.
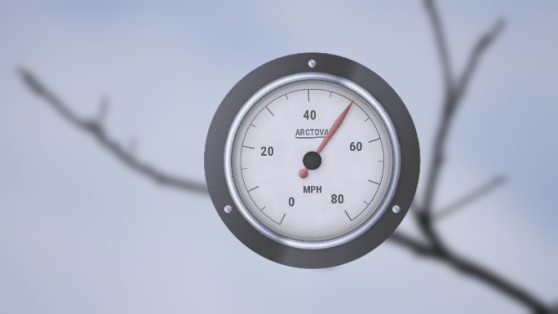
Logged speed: 50
